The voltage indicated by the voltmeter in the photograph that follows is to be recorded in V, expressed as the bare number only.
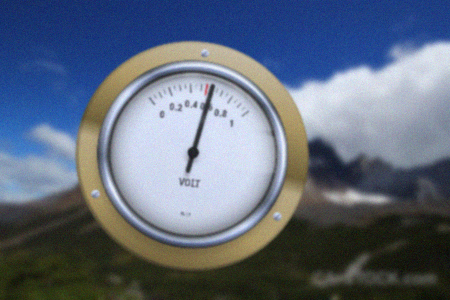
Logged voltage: 0.6
